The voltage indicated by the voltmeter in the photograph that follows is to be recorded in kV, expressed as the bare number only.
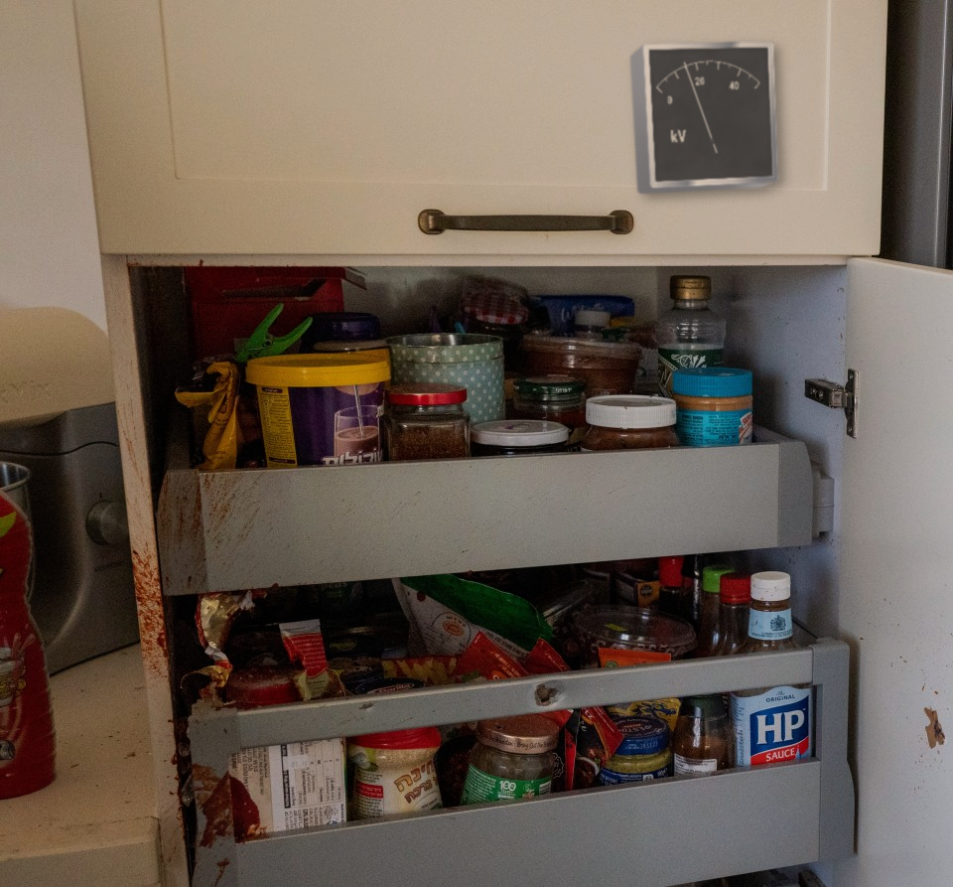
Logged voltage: 15
